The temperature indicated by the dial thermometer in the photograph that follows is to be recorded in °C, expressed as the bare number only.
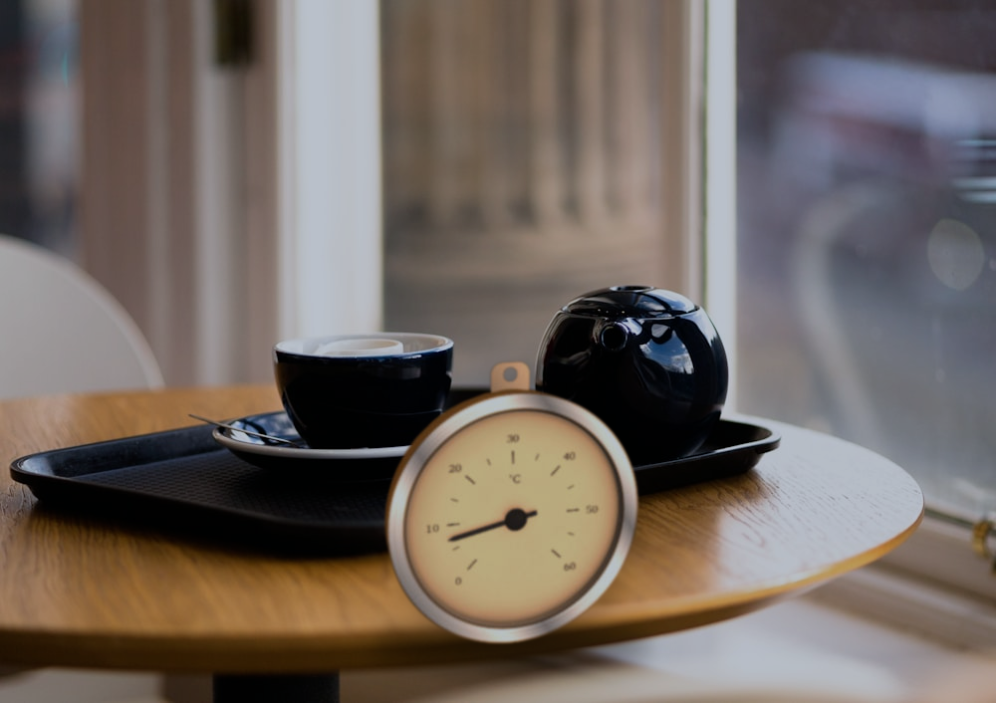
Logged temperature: 7.5
